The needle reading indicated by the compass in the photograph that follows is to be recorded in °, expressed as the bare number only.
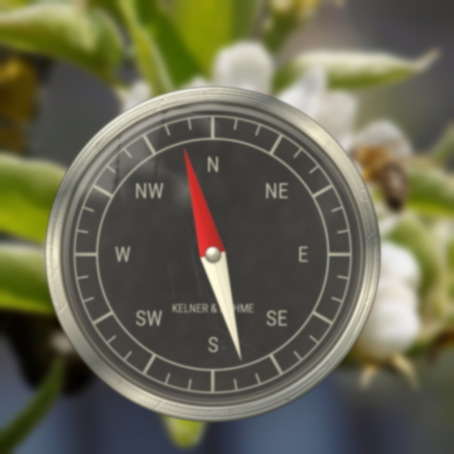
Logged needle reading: 345
